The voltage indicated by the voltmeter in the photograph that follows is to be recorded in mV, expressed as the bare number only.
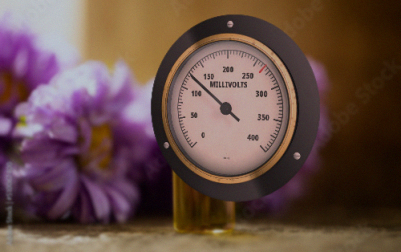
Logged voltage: 125
